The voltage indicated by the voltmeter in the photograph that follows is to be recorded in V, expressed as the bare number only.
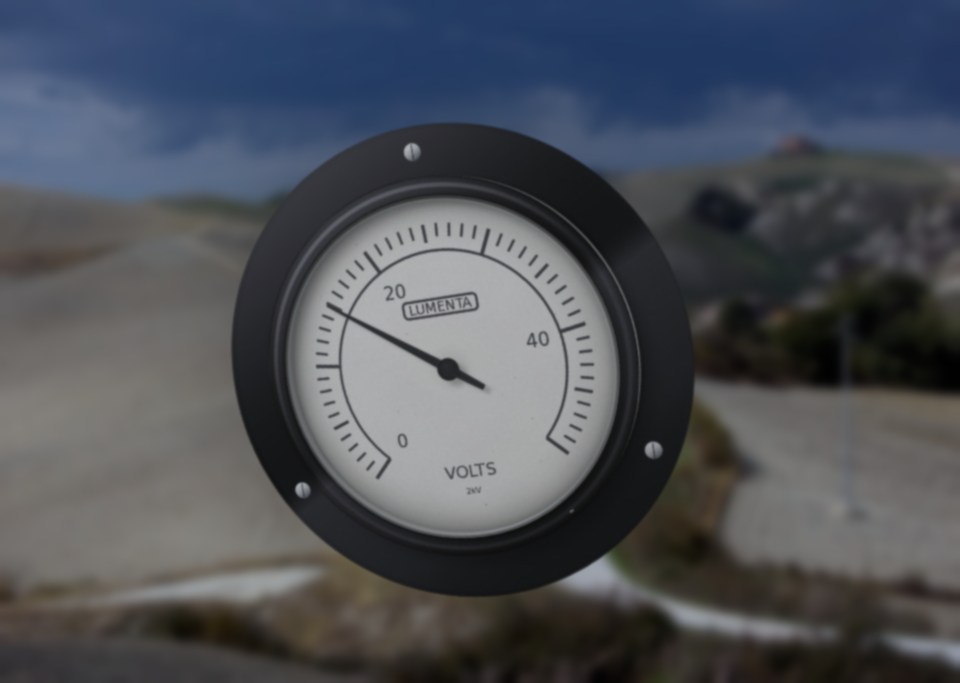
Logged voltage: 15
